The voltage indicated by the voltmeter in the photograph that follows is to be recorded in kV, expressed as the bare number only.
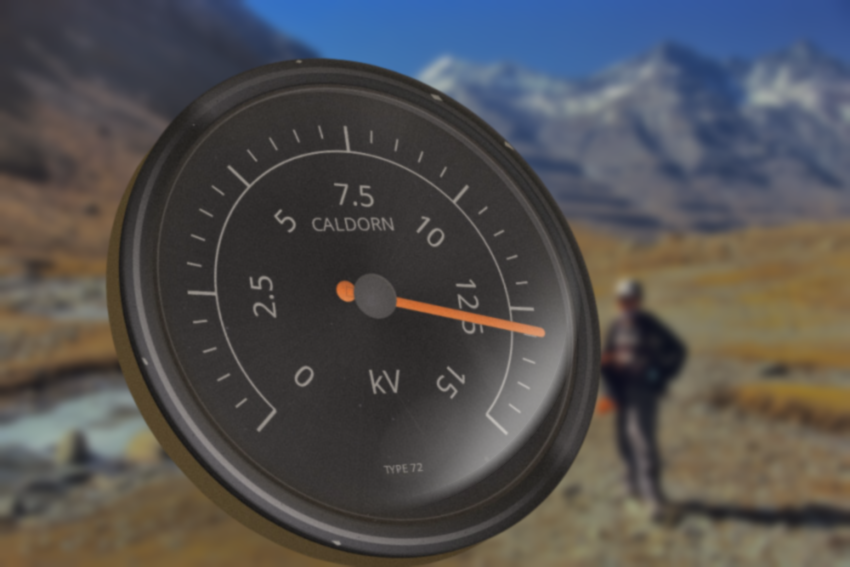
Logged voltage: 13
